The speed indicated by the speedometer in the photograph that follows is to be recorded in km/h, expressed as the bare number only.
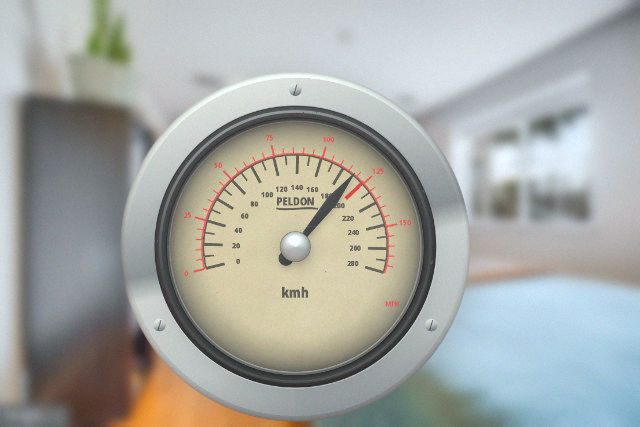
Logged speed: 190
